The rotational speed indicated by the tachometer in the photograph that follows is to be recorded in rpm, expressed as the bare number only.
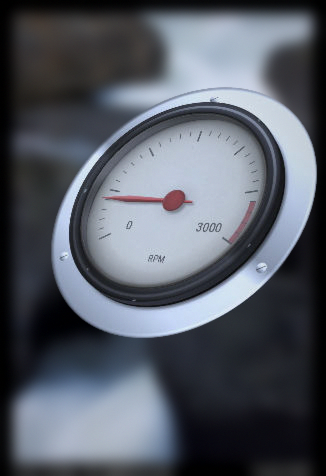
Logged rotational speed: 400
